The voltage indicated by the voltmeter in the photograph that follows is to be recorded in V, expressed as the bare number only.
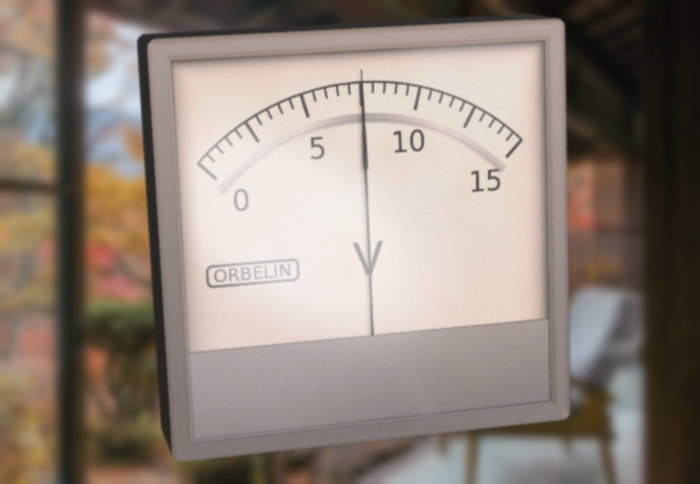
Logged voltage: 7.5
